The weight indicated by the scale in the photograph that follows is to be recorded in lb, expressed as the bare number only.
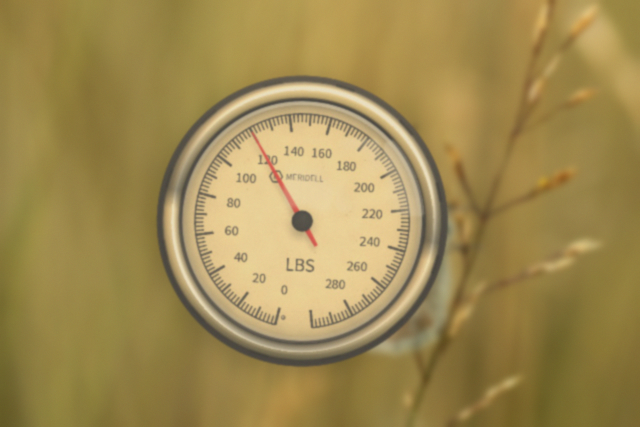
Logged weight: 120
